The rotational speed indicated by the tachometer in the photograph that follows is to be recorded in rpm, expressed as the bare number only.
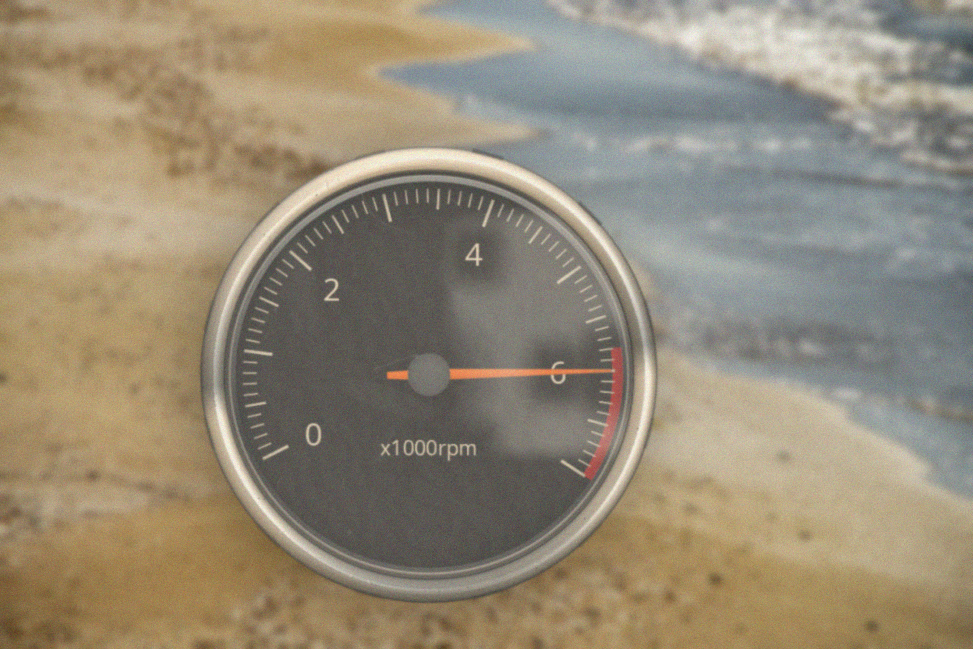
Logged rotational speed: 6000
